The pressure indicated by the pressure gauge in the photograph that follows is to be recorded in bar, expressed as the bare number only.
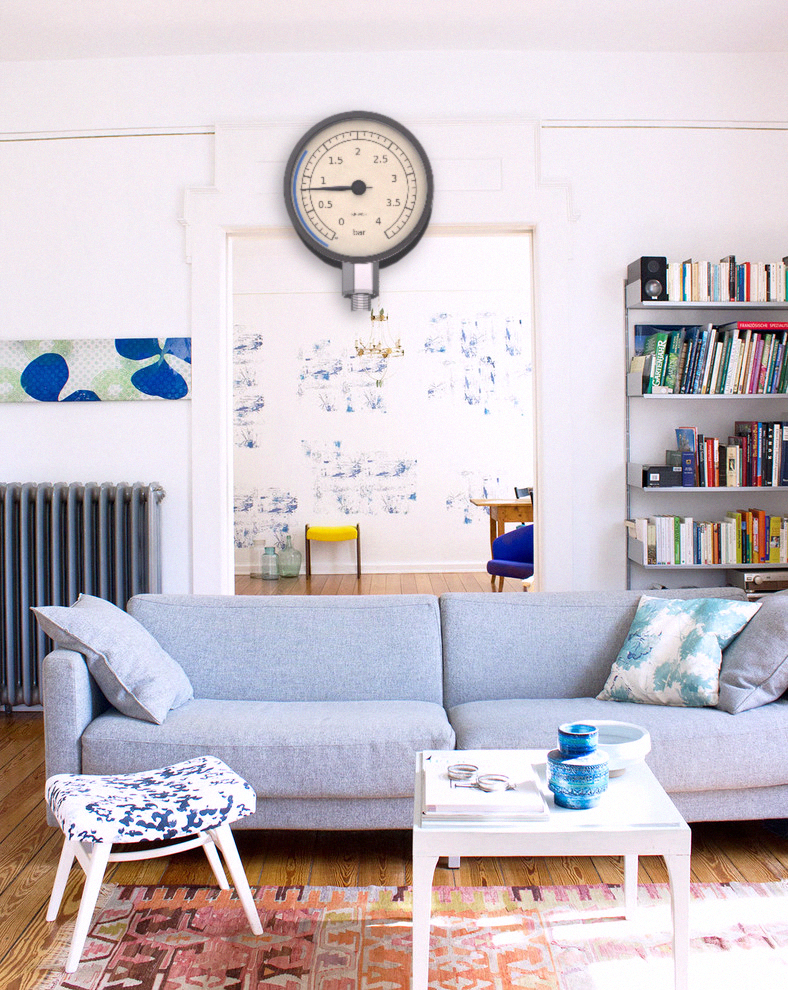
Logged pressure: 0.8
